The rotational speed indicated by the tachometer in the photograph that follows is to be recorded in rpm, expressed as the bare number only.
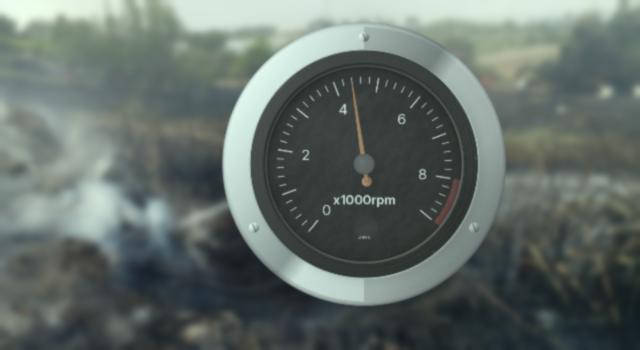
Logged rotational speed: 4400
